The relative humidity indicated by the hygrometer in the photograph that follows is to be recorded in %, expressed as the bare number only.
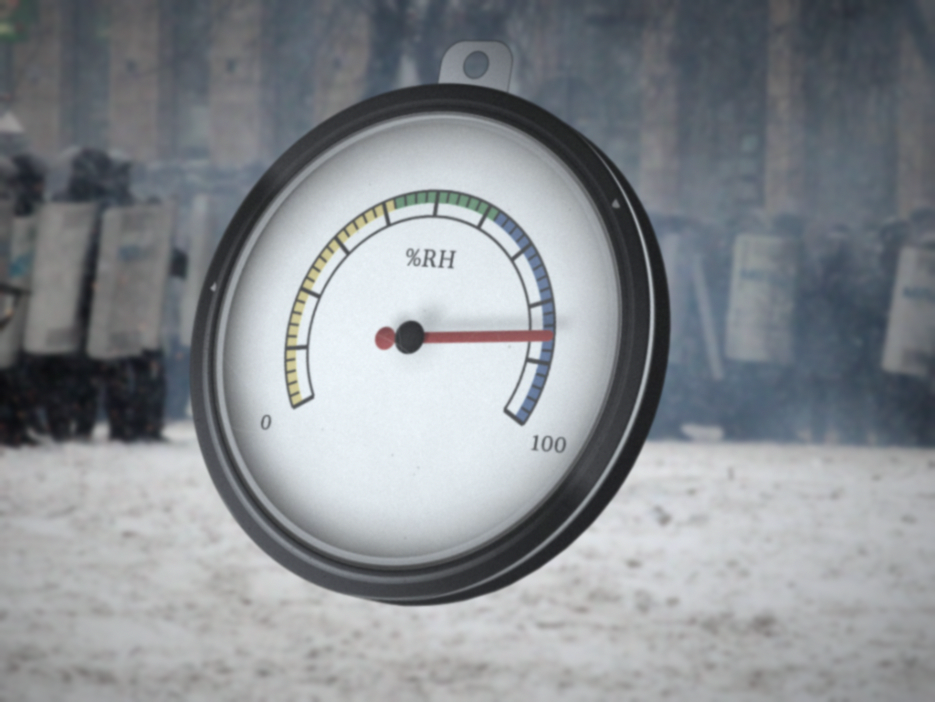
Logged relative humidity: 86
